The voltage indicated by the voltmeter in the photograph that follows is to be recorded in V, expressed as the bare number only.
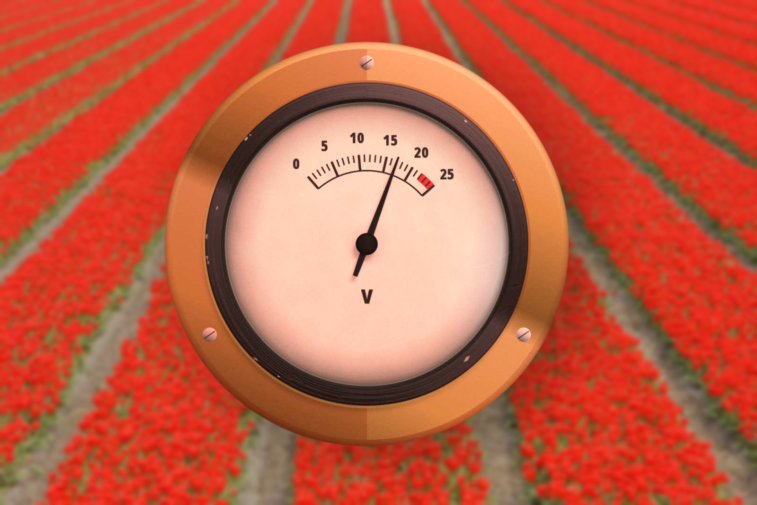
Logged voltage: 17
